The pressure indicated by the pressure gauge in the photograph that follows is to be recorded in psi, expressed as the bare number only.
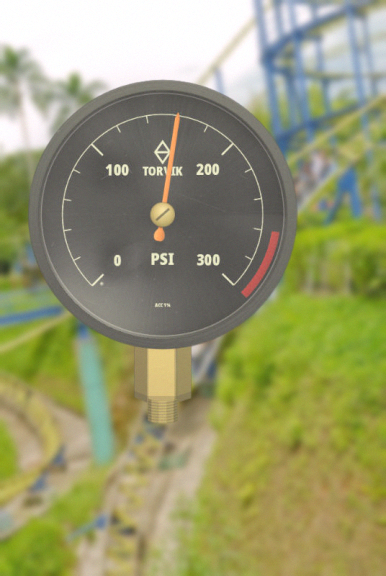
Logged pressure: 160
